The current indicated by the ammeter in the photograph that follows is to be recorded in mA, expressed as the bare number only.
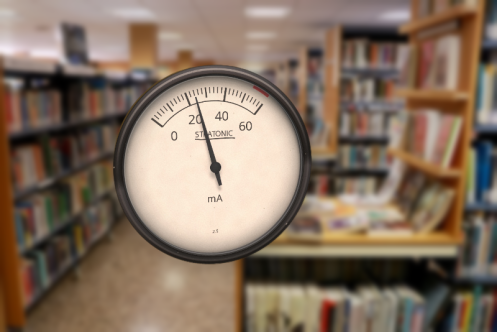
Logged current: 24
